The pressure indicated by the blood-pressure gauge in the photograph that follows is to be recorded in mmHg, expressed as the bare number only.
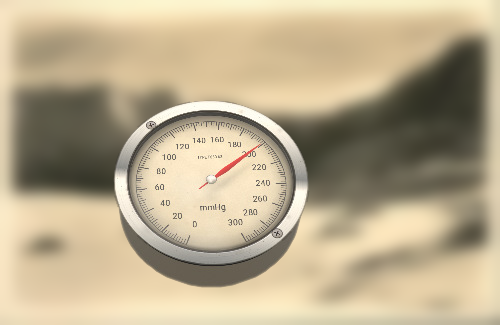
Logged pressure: 200
